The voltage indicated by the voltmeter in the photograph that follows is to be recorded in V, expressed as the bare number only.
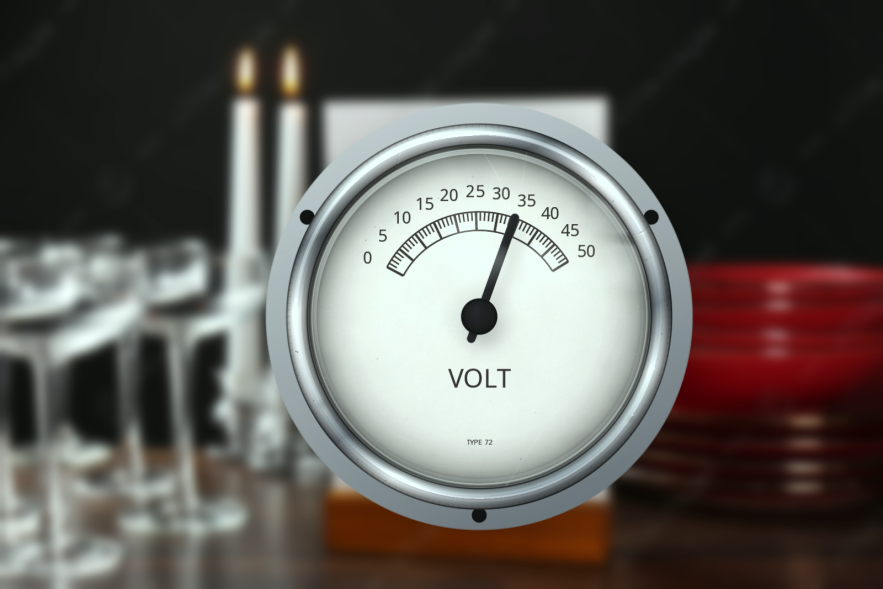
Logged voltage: 34
